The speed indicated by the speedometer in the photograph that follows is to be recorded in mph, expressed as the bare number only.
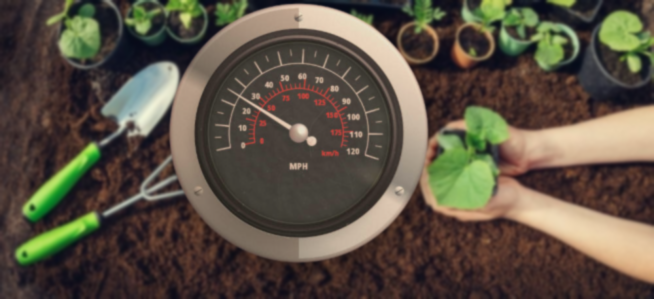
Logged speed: 25
